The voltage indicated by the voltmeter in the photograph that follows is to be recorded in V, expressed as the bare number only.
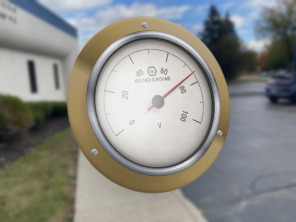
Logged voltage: 75
